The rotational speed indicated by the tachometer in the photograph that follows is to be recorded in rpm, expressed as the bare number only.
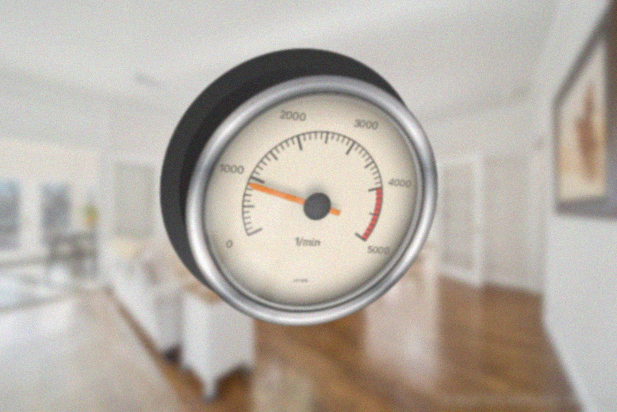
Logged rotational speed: 900
